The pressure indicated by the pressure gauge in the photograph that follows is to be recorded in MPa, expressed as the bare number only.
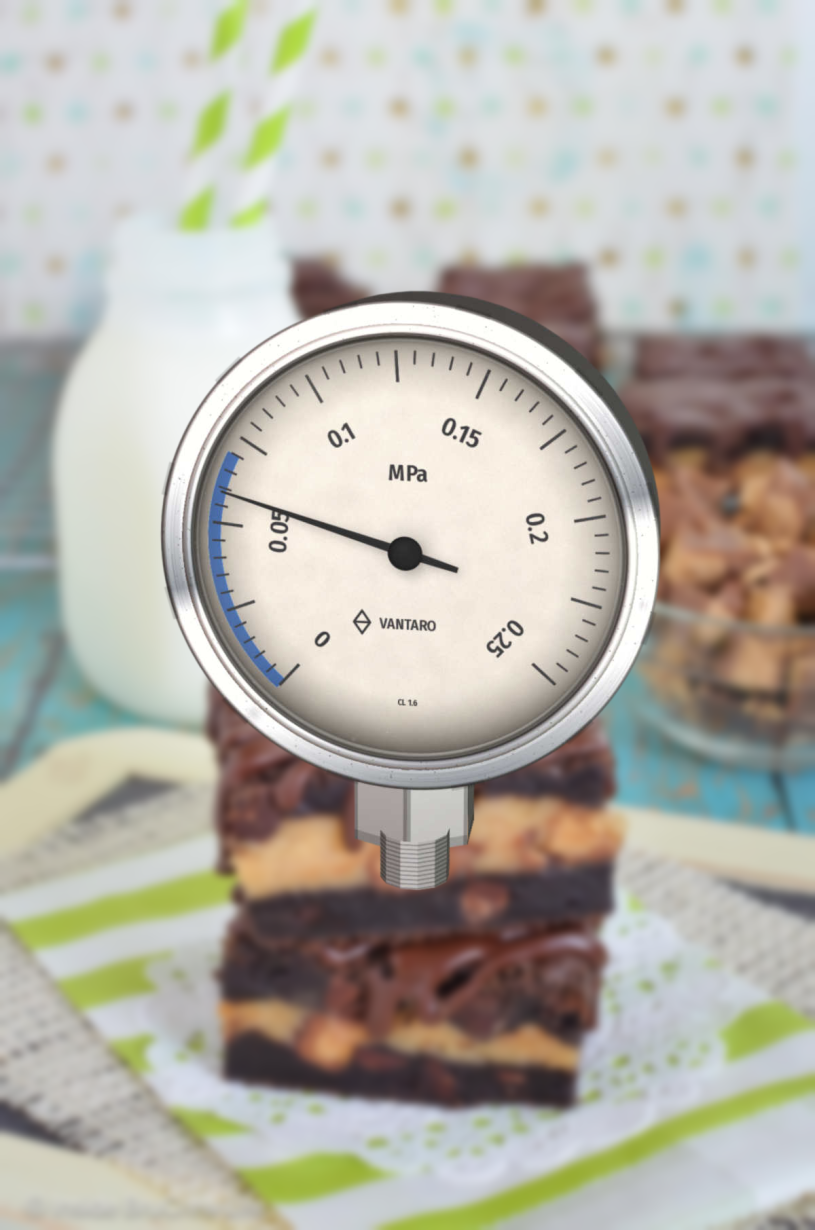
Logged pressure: 0.06
